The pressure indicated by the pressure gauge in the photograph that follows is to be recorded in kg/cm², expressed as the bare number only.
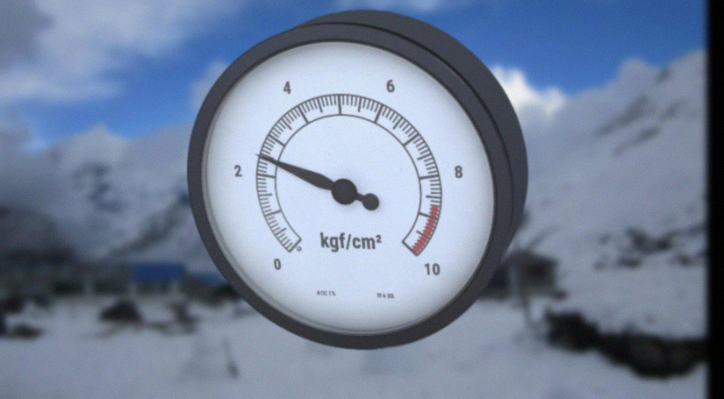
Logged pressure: 2.5
